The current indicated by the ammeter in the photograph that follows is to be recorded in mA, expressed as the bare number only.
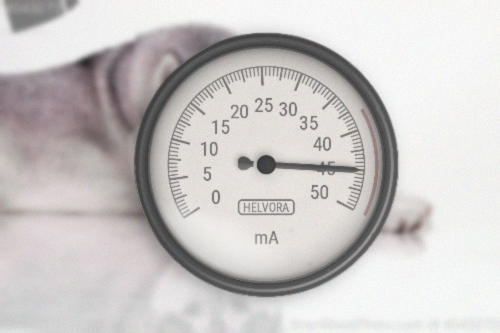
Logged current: 45
